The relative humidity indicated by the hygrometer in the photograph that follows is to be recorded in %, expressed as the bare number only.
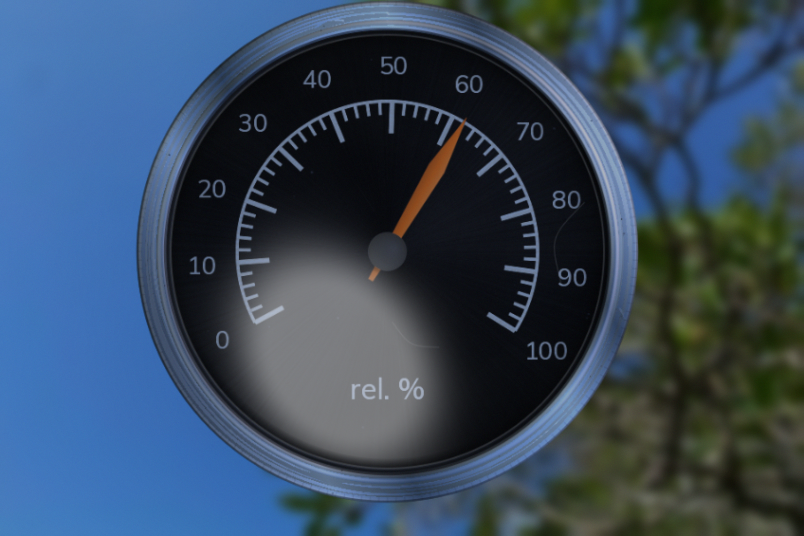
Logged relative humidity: 62
